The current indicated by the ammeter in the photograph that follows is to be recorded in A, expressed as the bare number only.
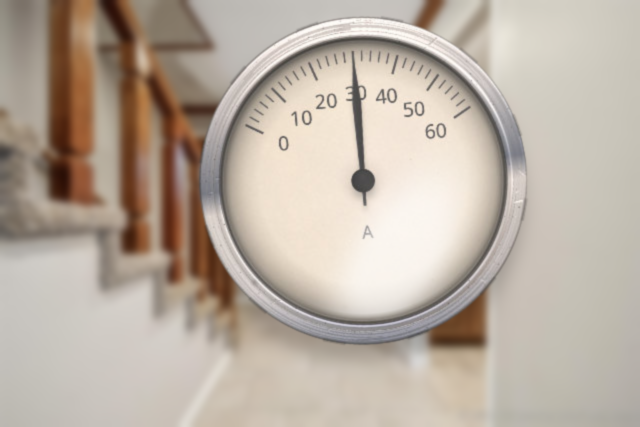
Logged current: 30
